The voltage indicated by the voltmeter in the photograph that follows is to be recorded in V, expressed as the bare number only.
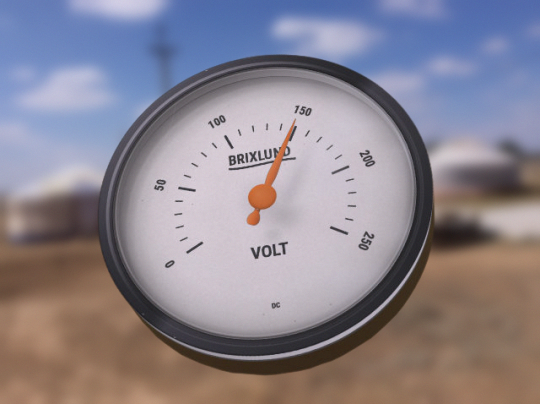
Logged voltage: 150
